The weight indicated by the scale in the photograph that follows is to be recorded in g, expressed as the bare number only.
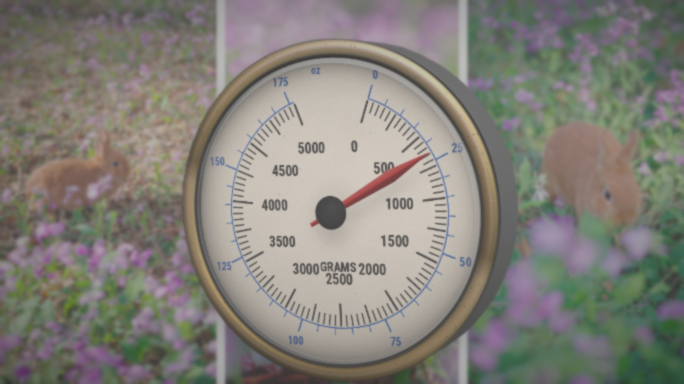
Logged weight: 650
